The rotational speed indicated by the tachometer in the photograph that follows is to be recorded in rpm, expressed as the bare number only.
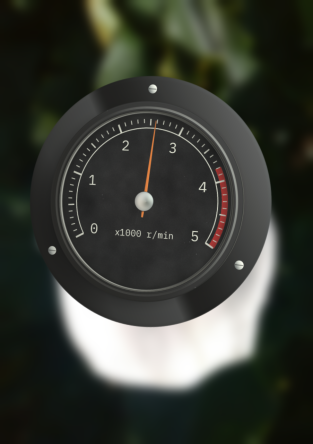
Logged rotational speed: 2600
